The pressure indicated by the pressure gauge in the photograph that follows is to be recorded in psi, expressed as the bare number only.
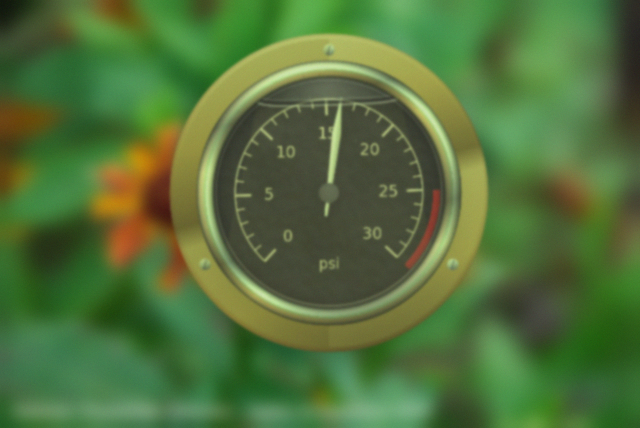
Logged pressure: 16
